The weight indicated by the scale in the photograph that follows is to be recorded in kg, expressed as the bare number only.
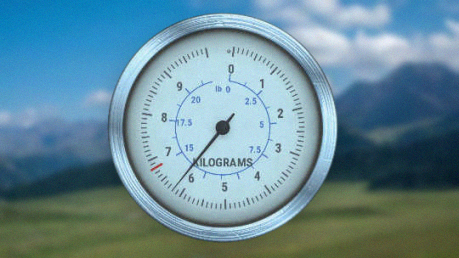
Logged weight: 6.2
